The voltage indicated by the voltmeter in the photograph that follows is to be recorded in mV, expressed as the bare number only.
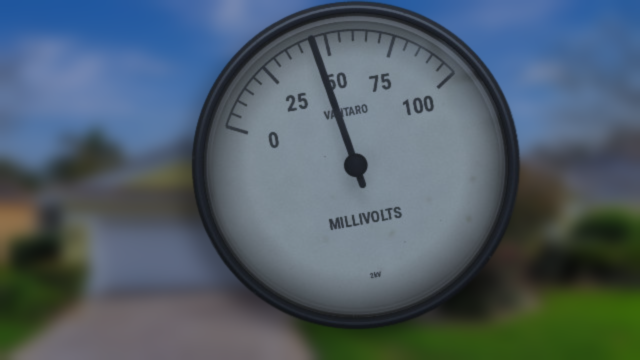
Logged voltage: 45
